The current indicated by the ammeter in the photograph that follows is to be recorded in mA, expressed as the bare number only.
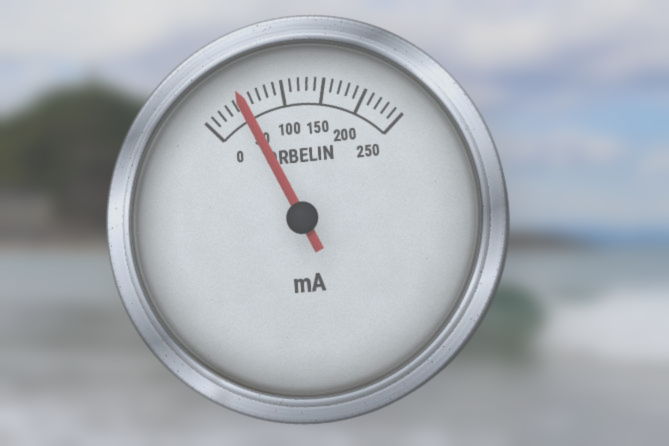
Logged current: 50
